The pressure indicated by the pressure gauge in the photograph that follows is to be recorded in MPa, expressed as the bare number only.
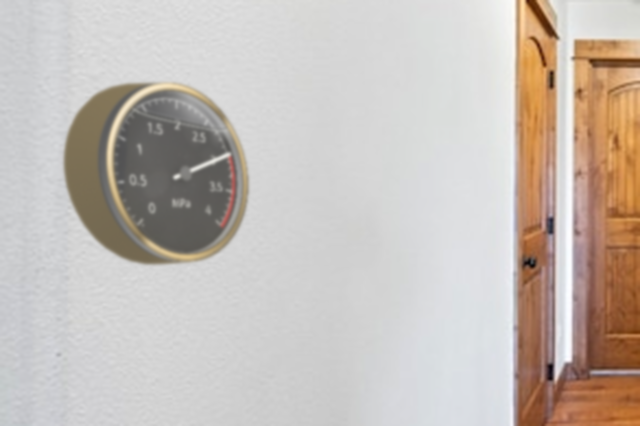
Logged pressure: 3
